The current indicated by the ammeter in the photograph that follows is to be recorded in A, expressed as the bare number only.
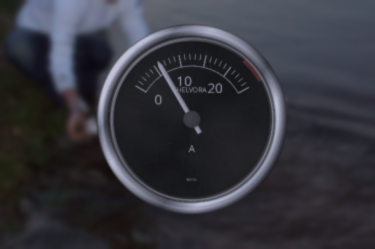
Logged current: 6
